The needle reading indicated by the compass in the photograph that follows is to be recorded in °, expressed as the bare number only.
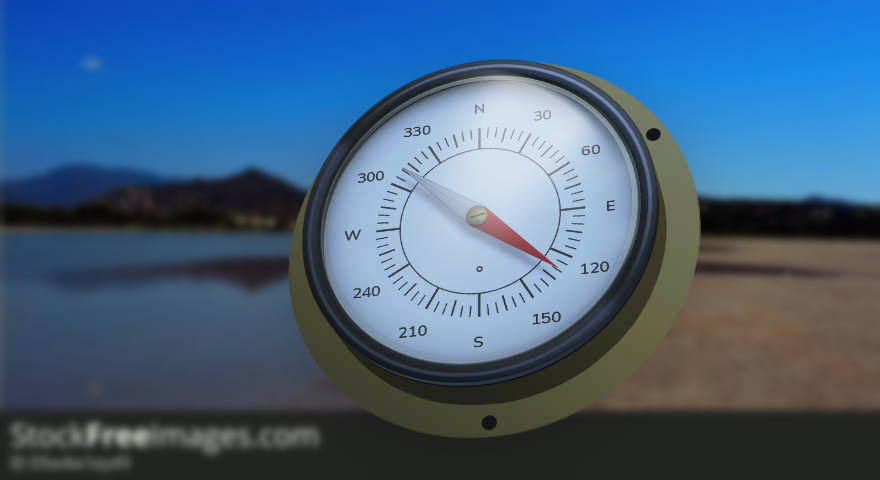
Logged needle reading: 130
